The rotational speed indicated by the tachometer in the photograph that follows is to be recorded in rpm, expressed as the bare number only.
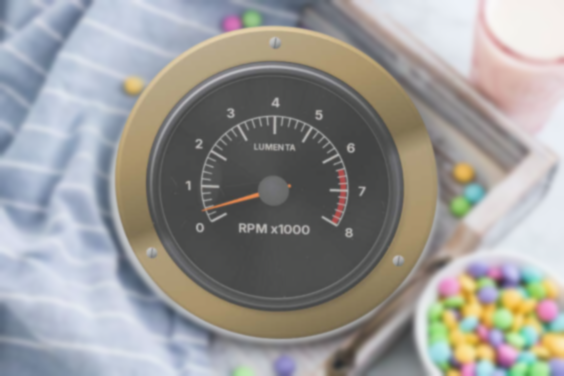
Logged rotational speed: 400
